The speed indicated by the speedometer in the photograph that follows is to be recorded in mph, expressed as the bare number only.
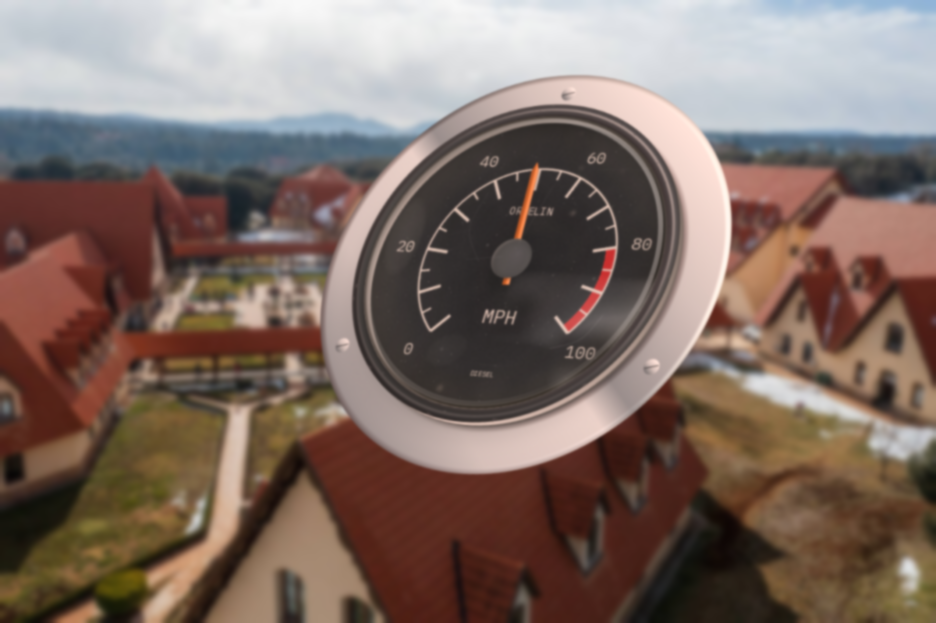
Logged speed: 50
